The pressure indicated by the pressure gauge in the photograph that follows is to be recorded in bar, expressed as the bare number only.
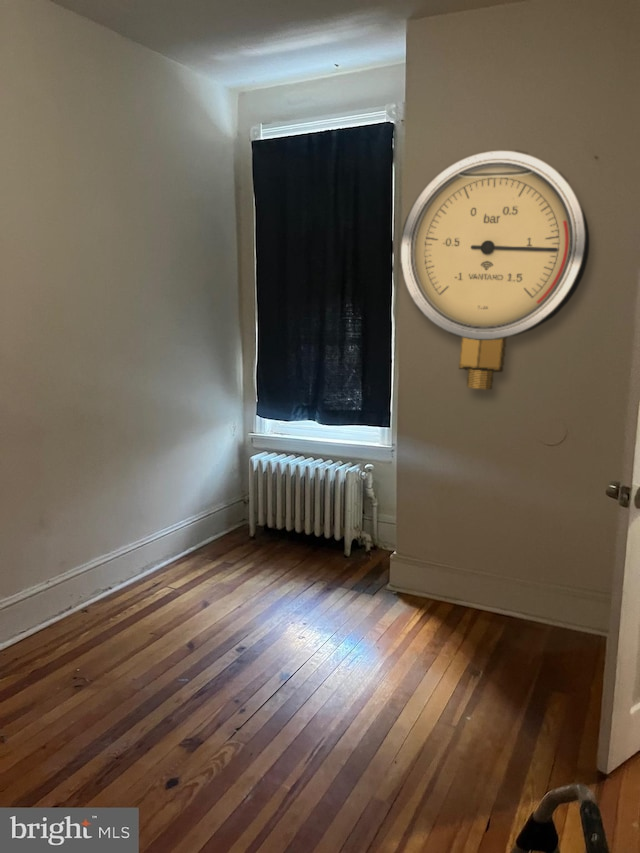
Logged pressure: 1.1
